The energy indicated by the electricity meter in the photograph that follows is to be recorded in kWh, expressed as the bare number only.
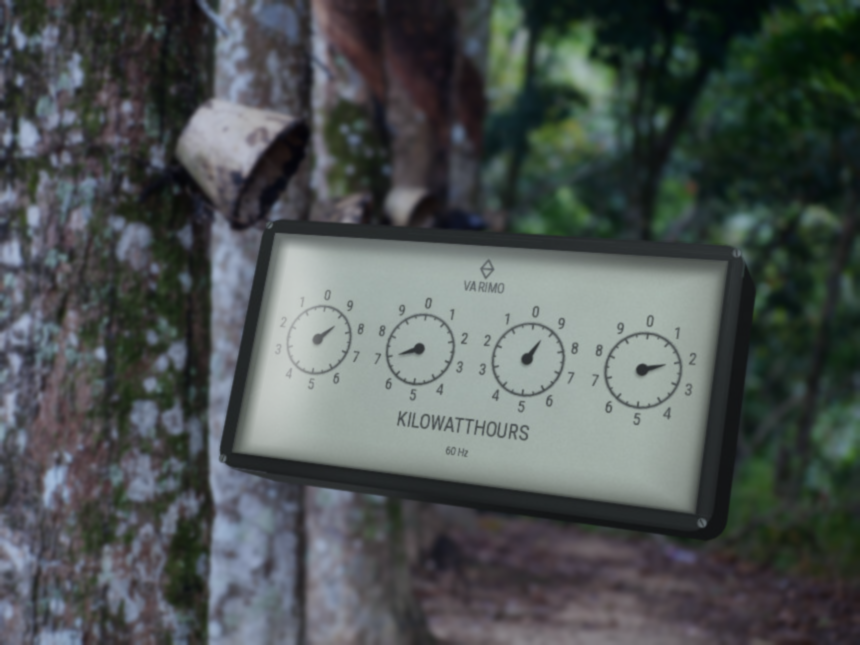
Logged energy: 8692
